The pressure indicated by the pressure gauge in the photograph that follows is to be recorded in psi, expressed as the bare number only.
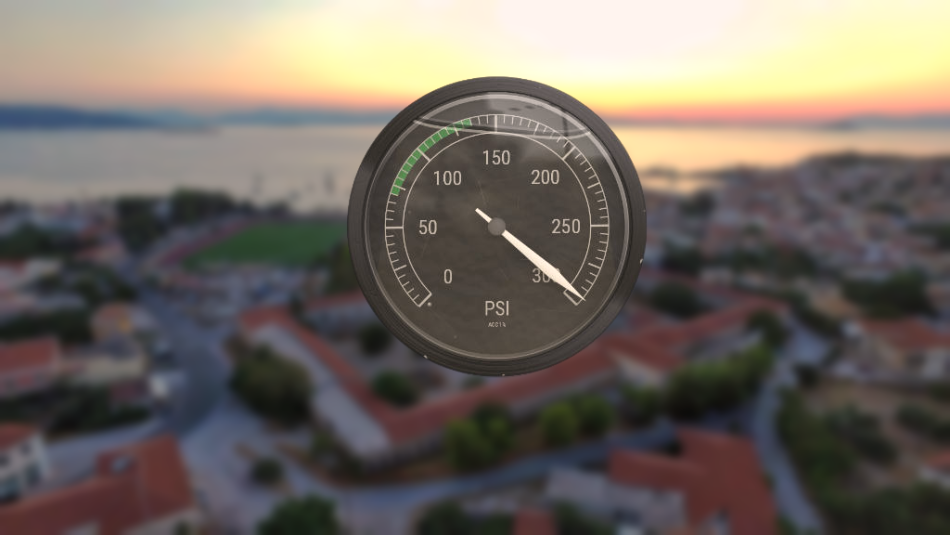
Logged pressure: 295
